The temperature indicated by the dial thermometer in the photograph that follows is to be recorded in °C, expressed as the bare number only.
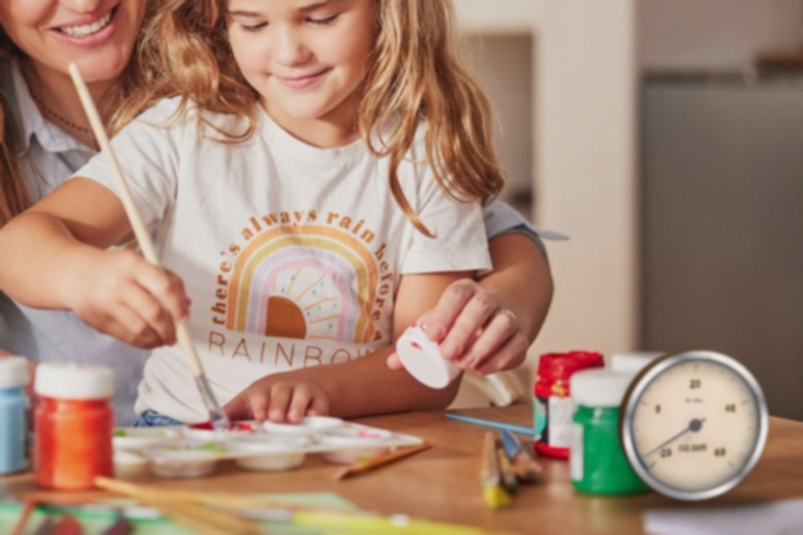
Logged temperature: -16
